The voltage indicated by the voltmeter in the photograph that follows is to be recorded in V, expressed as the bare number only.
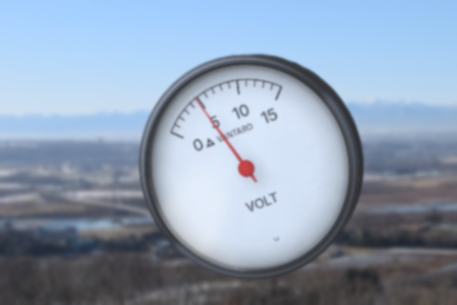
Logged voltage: 5
